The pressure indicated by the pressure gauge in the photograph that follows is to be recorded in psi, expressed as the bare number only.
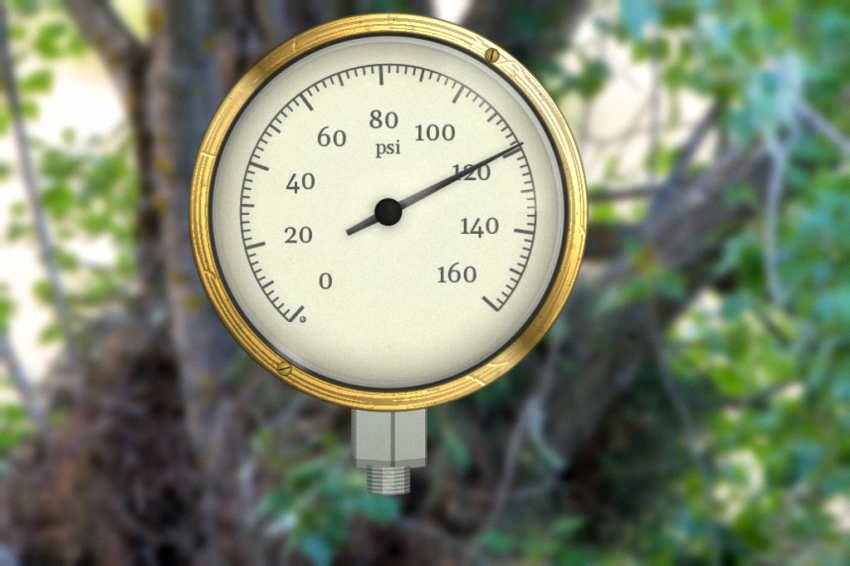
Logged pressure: 119
